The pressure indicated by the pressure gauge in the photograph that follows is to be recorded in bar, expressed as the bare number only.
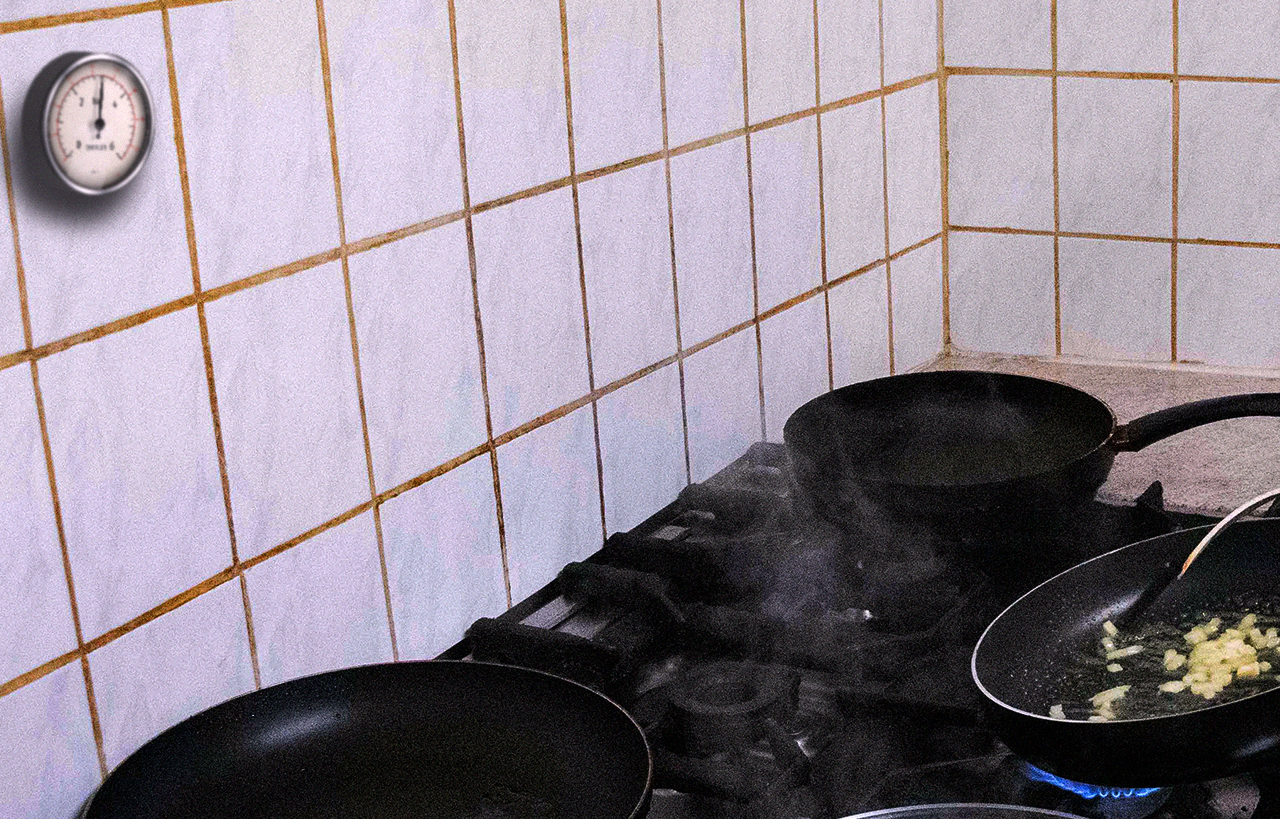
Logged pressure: 3
